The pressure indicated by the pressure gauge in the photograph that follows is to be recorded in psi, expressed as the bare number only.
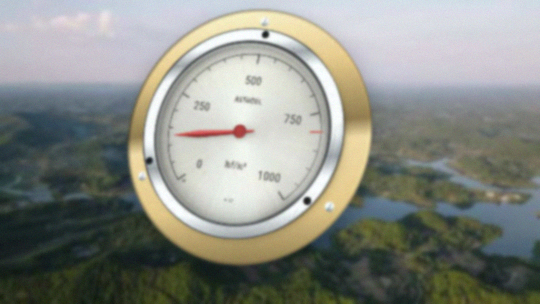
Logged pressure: 125
